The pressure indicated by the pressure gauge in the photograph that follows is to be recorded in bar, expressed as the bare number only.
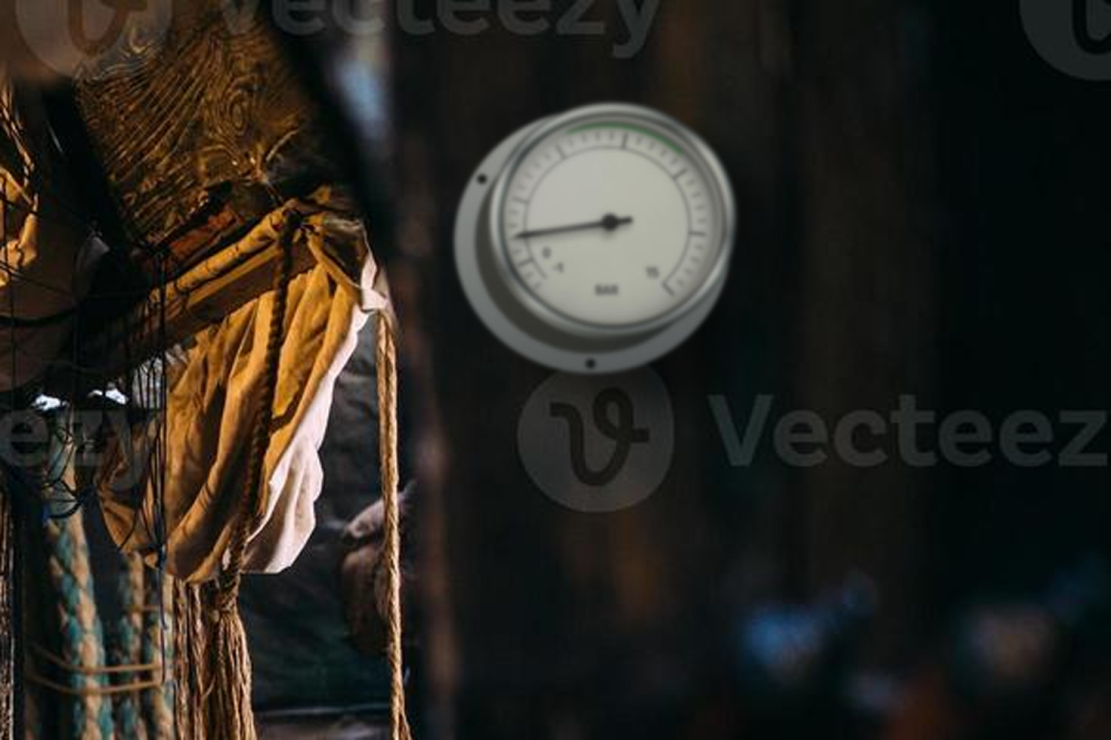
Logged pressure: 1
